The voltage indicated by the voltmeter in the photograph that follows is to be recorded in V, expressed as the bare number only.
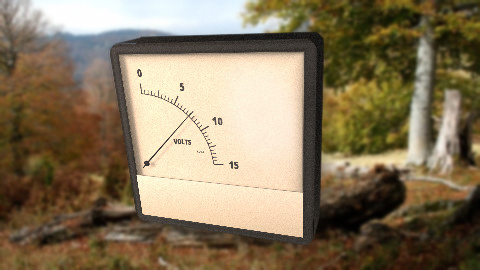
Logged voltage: 7.5
